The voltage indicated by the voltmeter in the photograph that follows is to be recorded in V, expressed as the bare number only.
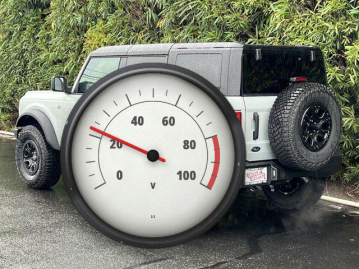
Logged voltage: 22.5
